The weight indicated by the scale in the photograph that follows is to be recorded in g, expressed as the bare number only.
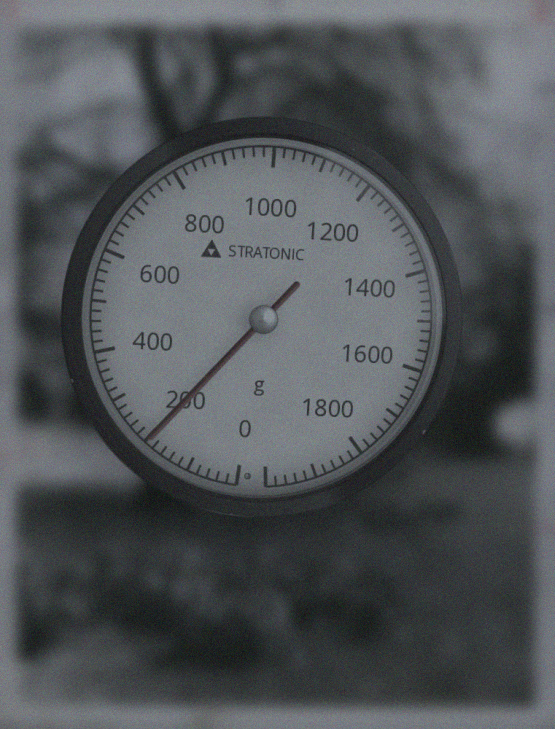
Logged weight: 200
